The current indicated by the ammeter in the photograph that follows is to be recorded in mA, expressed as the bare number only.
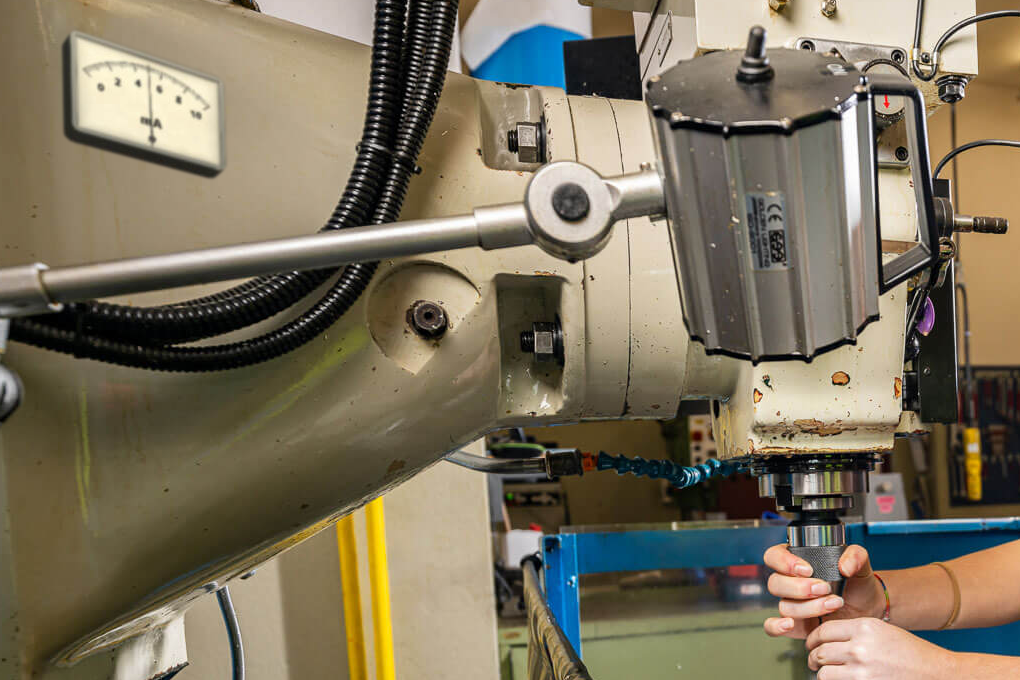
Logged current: 5
